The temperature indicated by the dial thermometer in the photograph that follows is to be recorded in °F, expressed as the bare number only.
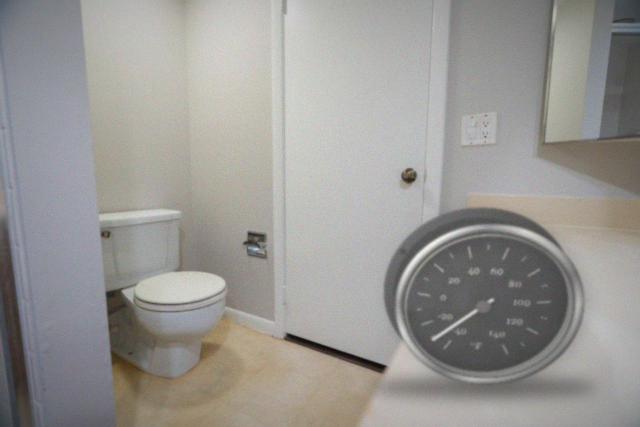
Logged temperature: -30
